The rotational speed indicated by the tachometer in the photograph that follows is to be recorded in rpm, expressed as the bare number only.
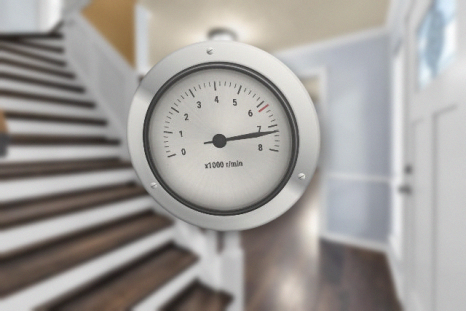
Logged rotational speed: 7200
